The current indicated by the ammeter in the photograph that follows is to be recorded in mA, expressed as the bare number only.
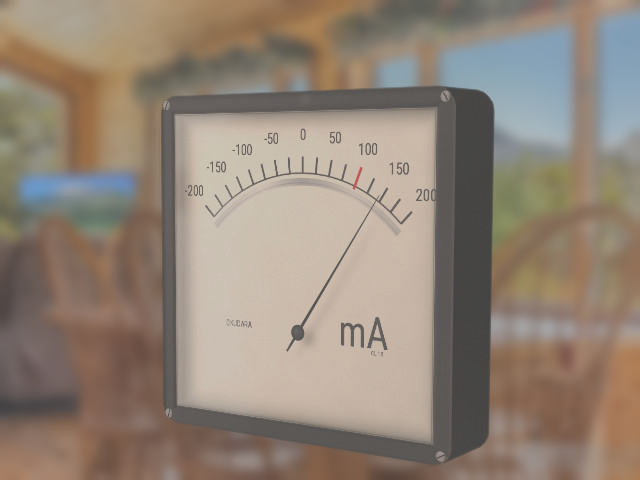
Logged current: 150
